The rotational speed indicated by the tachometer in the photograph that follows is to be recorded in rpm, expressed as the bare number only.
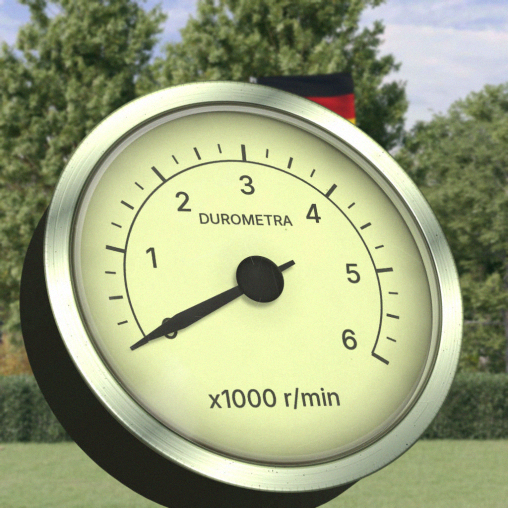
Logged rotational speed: 0
